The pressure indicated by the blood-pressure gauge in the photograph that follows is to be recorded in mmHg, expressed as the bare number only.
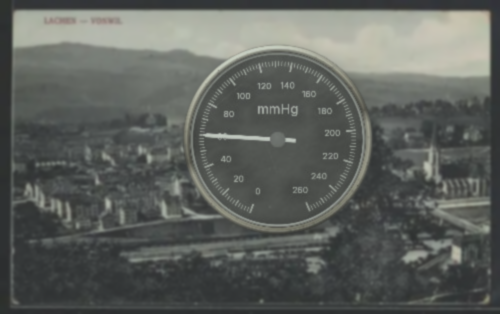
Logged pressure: 60
